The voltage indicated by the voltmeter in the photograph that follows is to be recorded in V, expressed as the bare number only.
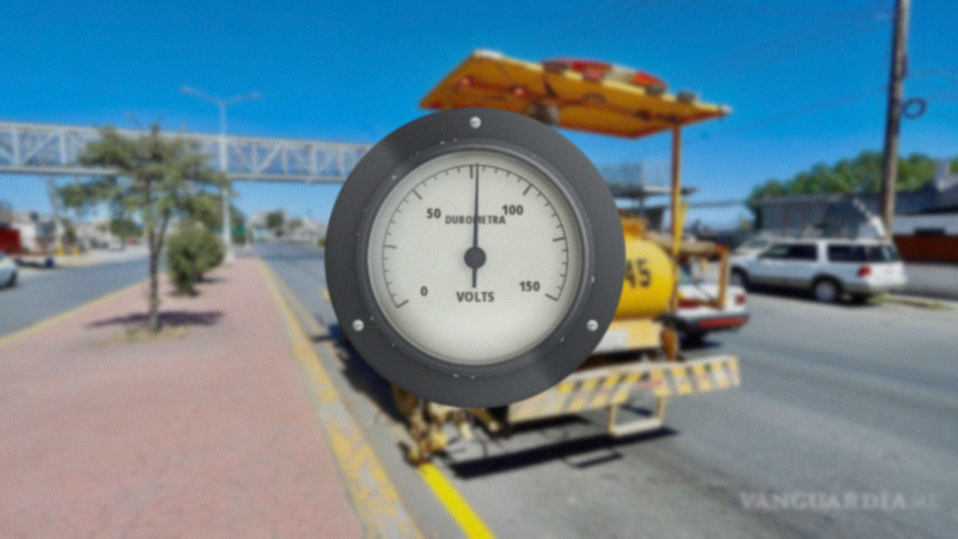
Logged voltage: 77.5
